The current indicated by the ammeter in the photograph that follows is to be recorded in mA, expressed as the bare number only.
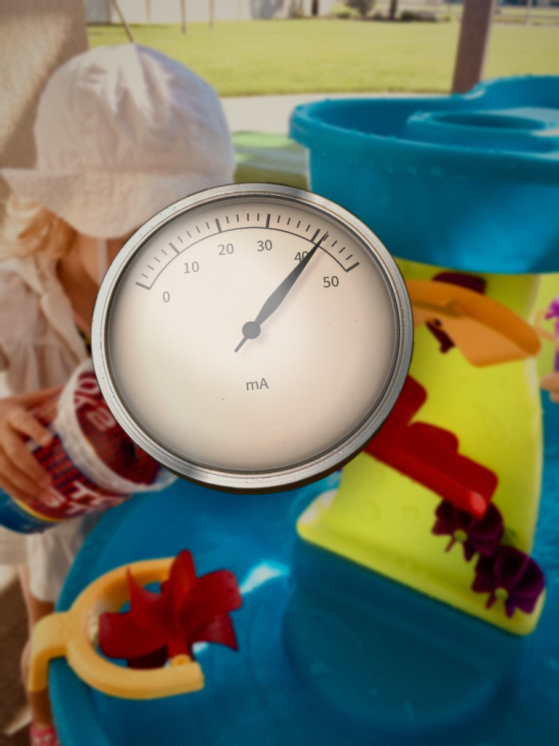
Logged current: 42
